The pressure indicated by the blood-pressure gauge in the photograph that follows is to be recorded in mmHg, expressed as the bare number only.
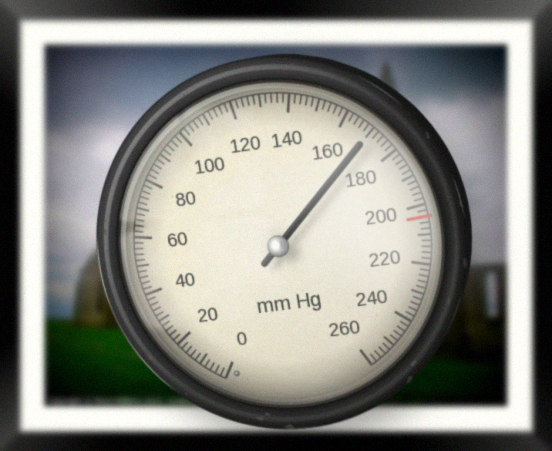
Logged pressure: 170
